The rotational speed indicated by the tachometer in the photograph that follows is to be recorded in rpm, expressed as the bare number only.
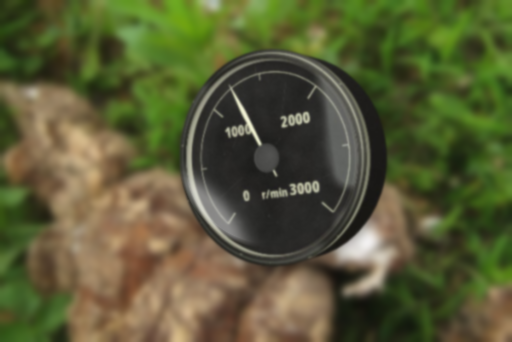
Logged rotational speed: 1250
